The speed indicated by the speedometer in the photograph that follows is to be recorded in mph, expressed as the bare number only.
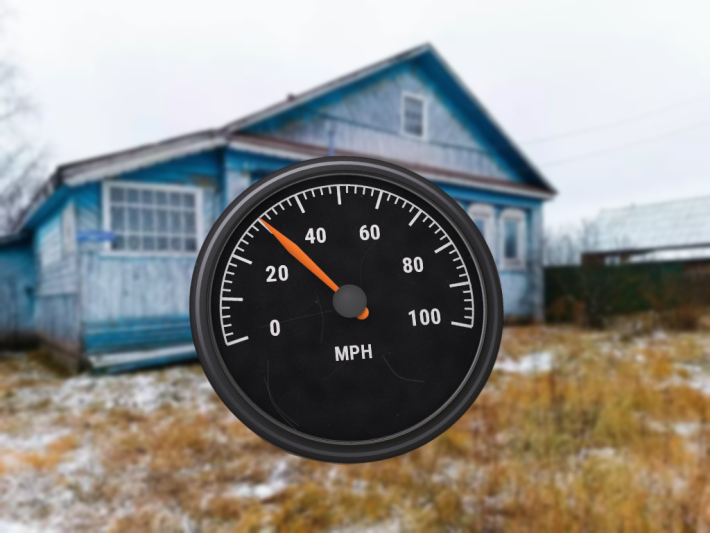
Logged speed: 30
